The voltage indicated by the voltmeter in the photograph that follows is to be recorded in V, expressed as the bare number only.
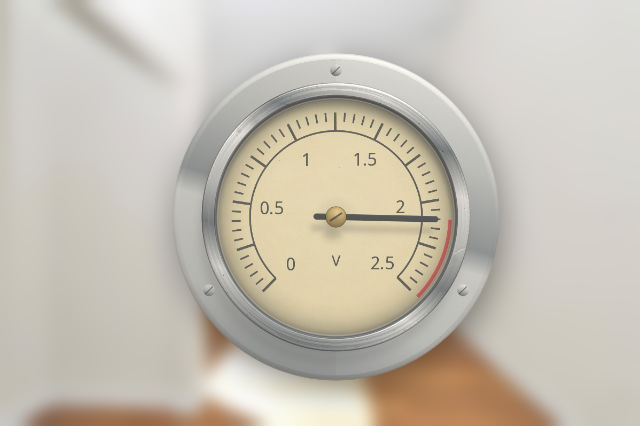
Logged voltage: 2.1
